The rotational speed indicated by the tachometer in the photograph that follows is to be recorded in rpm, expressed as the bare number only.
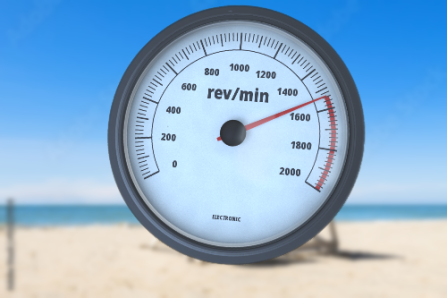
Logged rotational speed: 1540
